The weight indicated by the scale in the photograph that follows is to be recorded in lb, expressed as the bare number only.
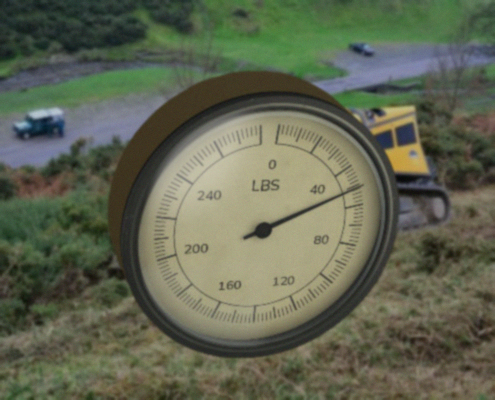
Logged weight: 50
